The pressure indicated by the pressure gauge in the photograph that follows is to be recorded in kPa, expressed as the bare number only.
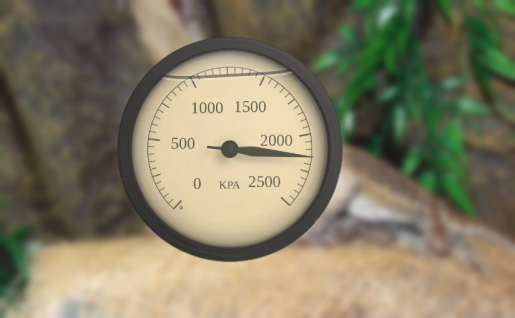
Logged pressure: 2150
